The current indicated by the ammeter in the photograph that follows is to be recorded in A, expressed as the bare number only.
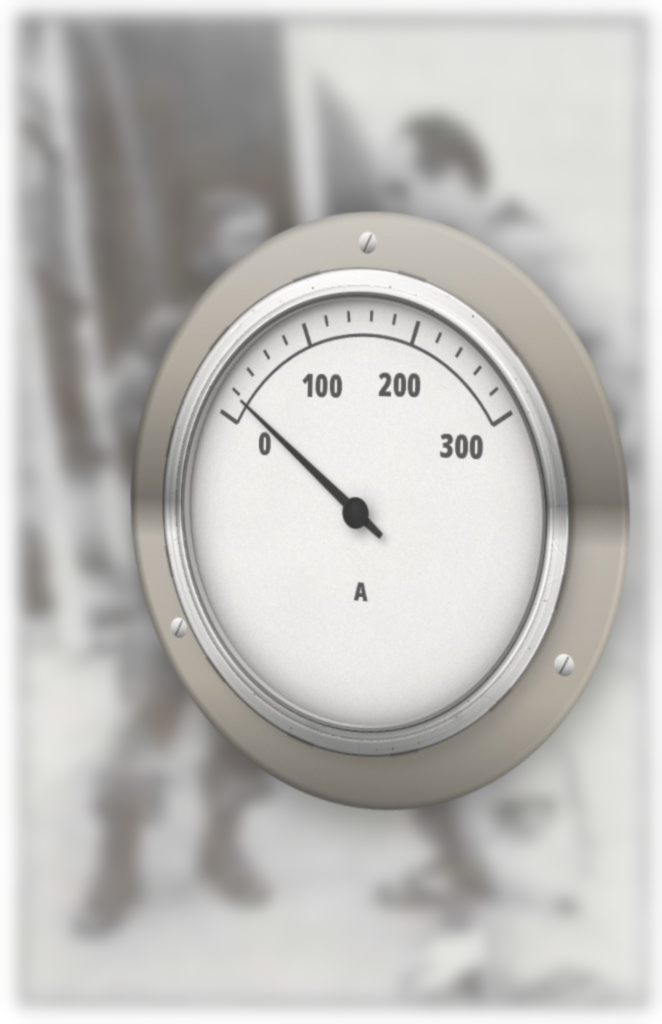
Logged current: 20
